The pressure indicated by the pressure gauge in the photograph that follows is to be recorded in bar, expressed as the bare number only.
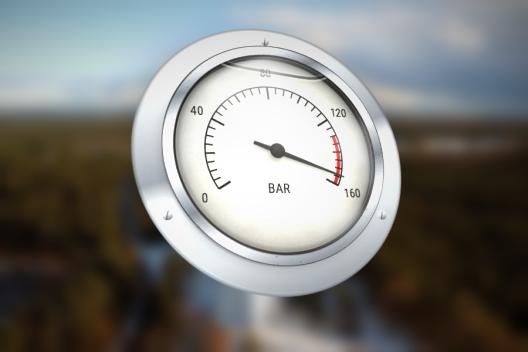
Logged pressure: 155
